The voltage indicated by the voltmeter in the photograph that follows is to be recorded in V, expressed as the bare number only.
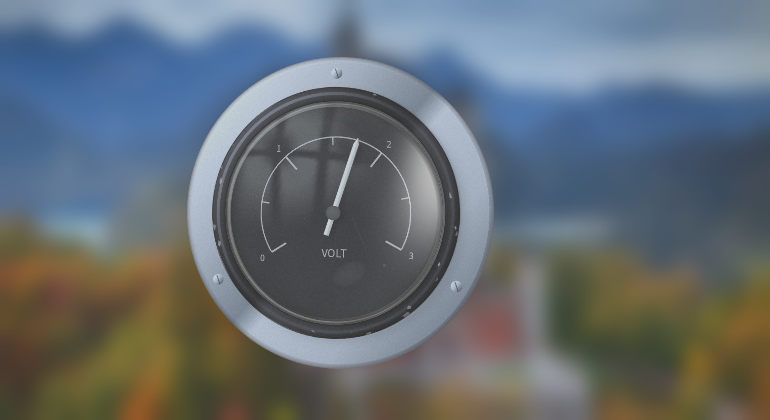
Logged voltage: 1.75
